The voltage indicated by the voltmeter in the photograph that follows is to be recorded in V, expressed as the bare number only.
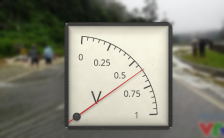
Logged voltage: 0.6
